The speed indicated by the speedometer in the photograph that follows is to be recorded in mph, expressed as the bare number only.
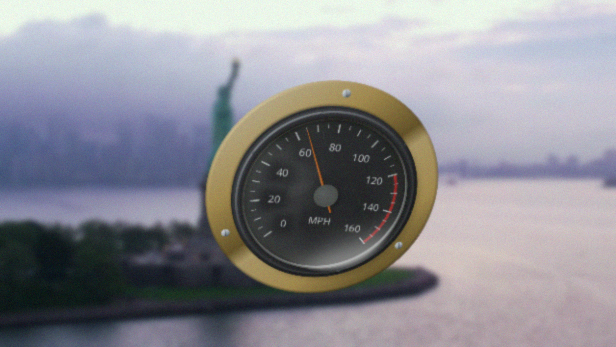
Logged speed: 65
